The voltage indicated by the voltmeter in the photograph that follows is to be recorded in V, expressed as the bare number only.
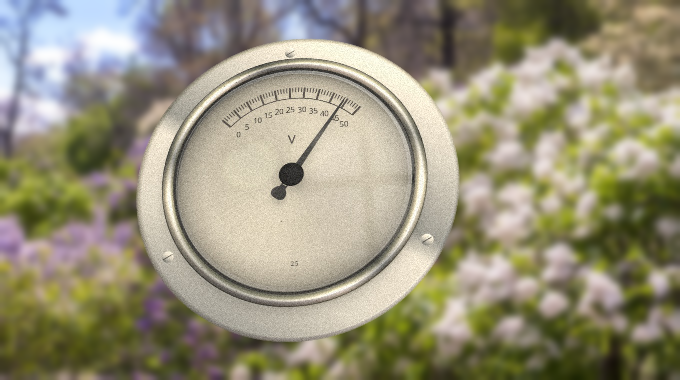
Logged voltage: 45
